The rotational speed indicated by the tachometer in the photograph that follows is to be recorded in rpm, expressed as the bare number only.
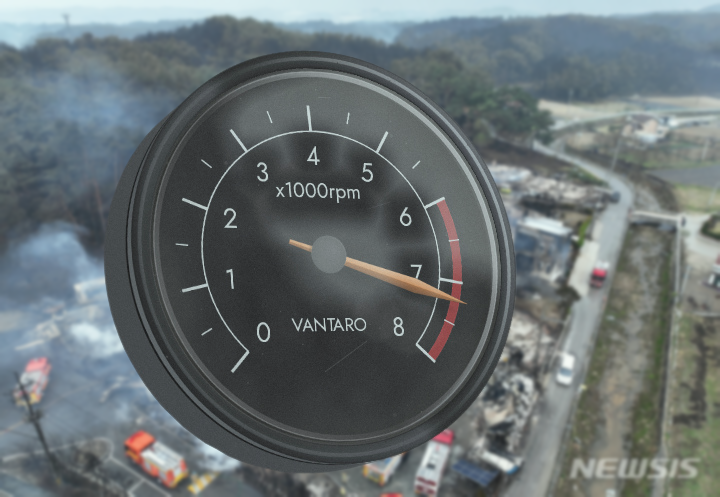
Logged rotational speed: 7250
